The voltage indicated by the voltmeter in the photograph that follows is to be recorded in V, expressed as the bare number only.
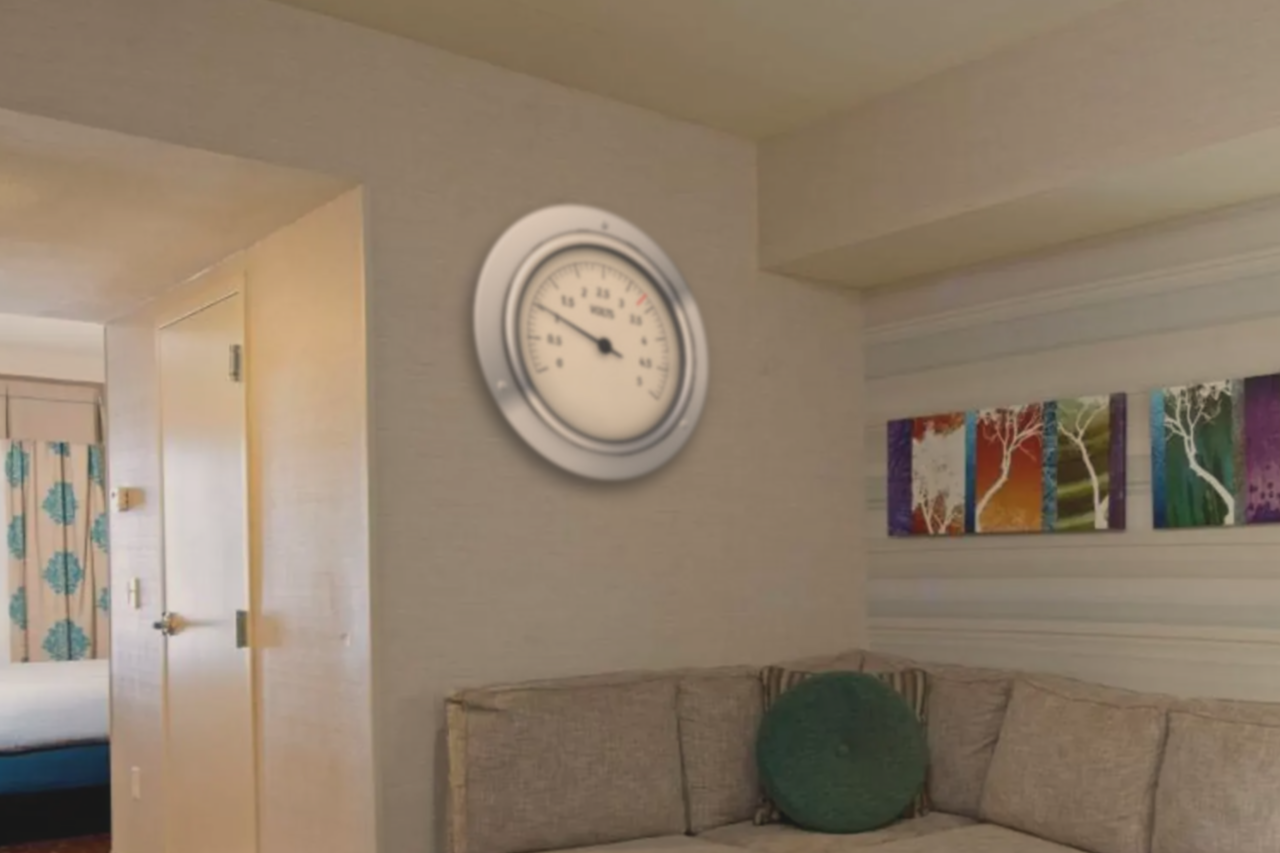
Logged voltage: 1
